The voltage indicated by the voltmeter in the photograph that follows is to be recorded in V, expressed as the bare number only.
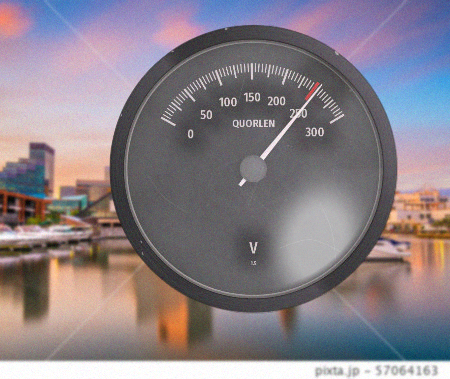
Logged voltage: 250
